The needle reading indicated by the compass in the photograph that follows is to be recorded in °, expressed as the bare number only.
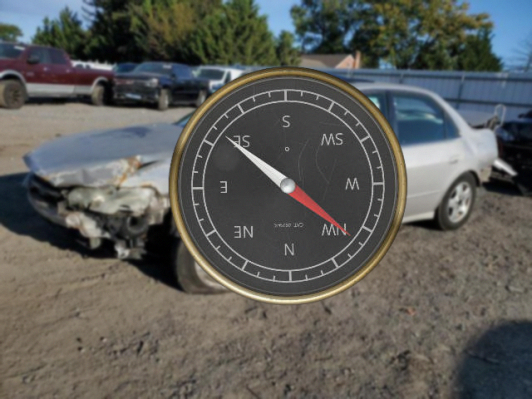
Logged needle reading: 310
